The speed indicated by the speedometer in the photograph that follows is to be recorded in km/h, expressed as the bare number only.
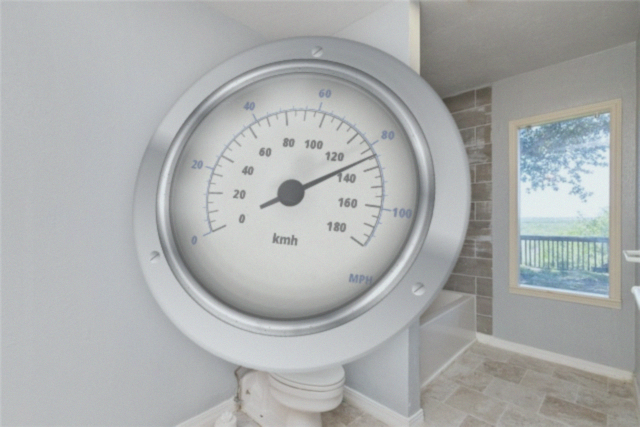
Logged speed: 135
